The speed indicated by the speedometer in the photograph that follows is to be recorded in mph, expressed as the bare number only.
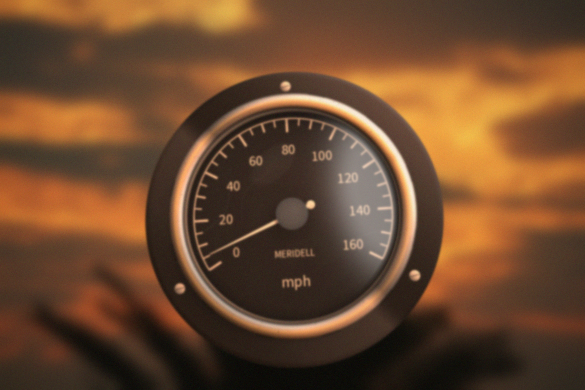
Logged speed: 5
